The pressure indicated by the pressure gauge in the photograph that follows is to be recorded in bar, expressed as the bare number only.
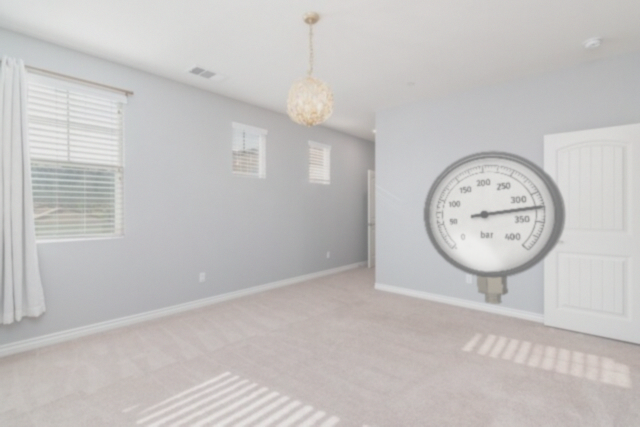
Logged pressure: 325
